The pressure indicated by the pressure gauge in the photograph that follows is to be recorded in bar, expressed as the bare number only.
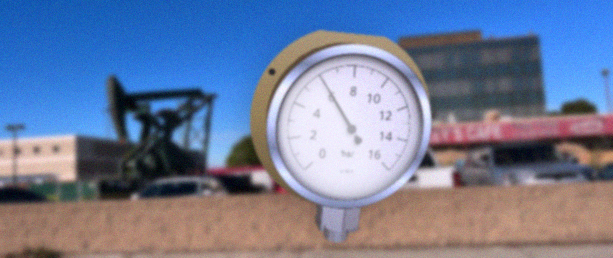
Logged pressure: 6
